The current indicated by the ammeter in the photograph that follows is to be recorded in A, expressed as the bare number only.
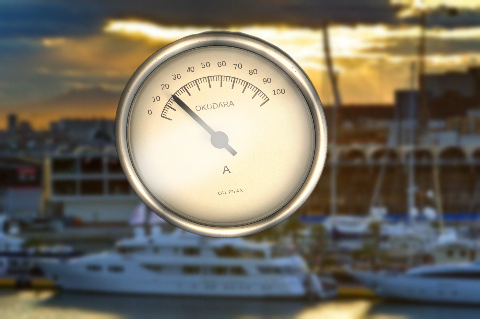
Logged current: 20
